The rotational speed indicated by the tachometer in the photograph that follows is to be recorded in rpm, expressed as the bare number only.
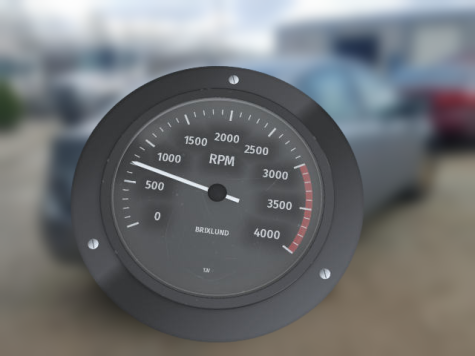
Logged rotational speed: 700
